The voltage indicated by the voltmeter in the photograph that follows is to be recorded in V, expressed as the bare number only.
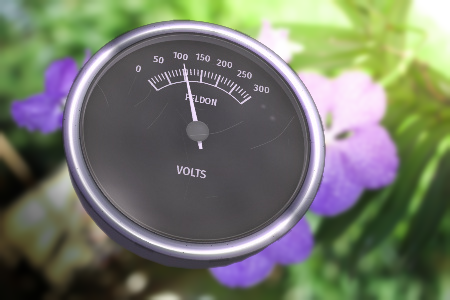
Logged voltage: 100
